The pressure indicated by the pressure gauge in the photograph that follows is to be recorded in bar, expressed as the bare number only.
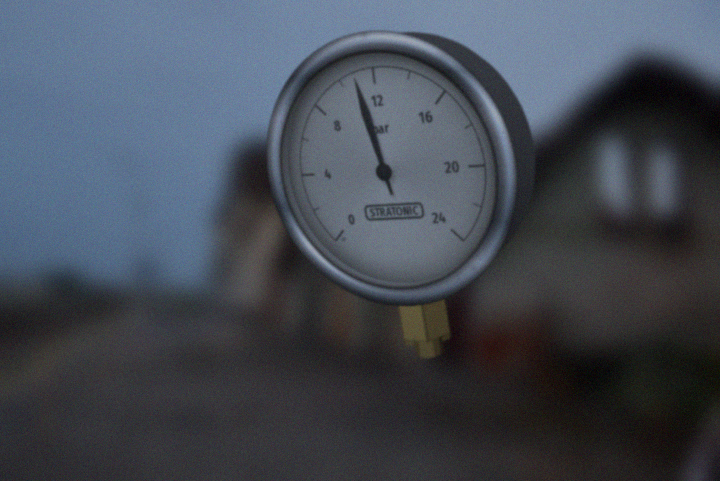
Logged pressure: 11
